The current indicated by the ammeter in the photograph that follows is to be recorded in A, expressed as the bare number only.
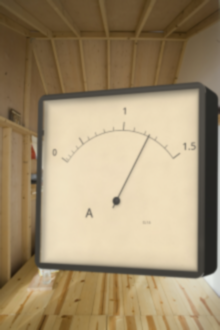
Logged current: 1.25
